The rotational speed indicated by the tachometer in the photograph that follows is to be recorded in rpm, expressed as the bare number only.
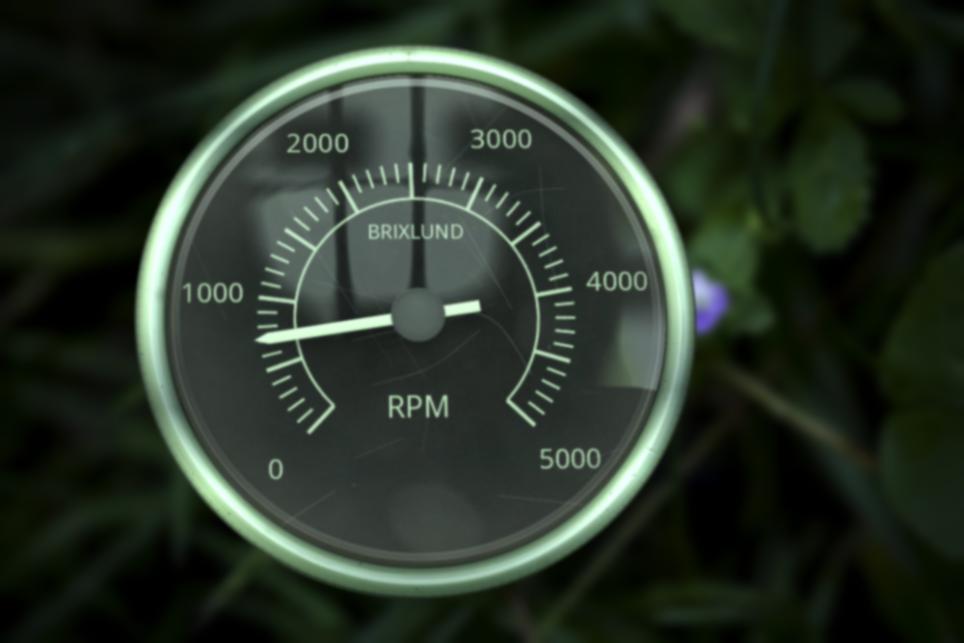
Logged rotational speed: 700
